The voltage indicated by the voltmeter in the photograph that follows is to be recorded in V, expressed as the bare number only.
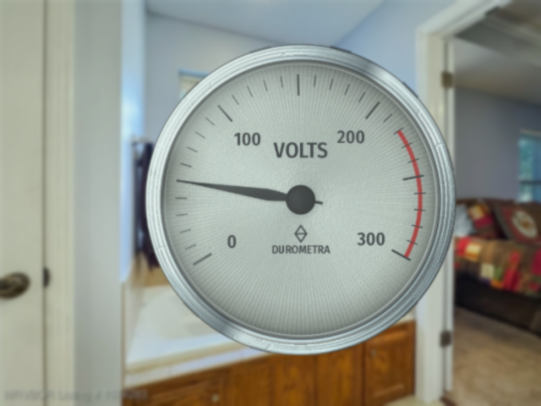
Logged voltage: 50
